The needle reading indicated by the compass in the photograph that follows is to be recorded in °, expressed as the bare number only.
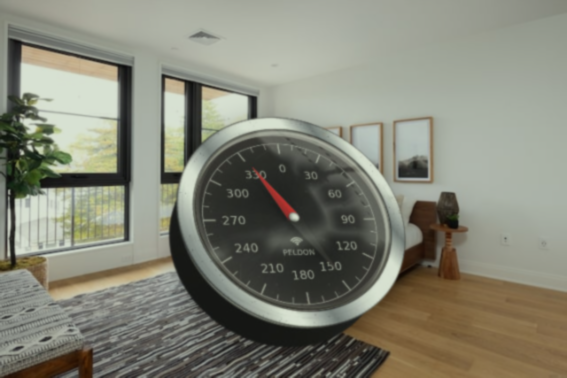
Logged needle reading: 330
